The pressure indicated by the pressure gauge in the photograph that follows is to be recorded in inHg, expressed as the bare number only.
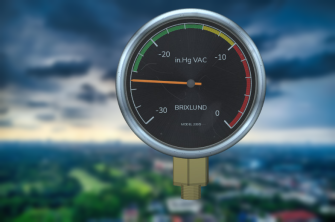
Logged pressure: -25
